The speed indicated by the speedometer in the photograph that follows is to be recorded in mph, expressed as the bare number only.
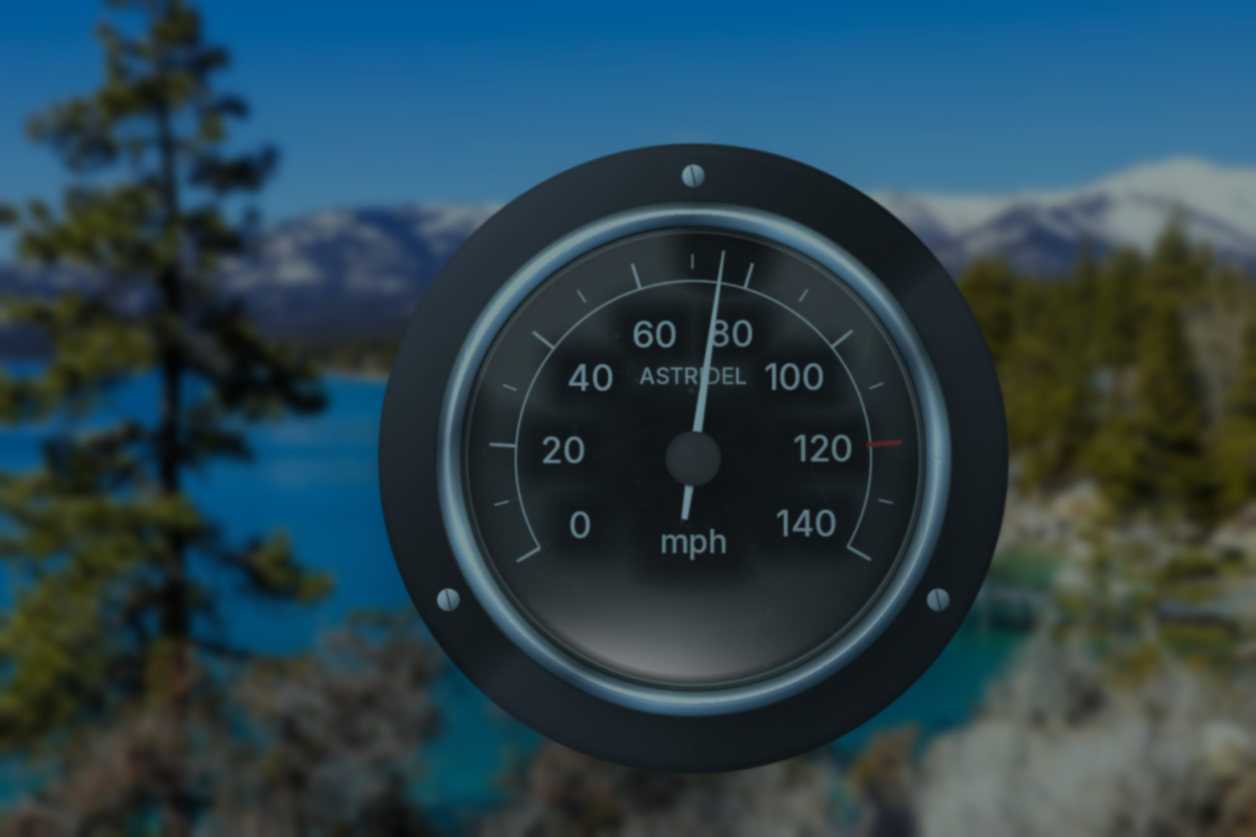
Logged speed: 75
